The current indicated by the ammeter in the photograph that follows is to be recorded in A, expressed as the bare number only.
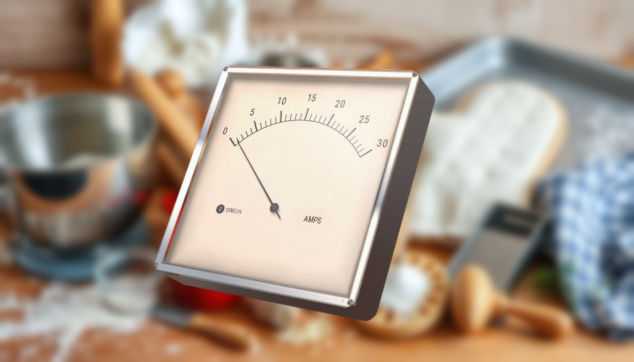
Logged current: 1
